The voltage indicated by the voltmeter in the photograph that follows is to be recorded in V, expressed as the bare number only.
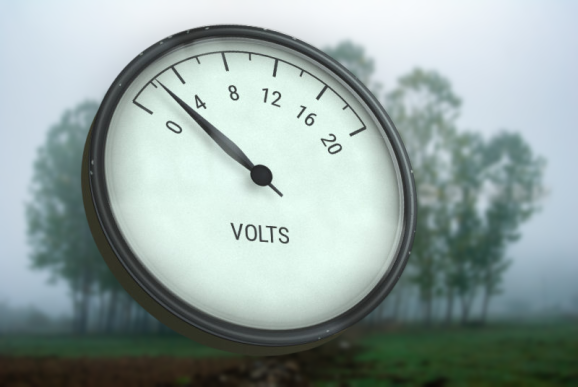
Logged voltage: 2
